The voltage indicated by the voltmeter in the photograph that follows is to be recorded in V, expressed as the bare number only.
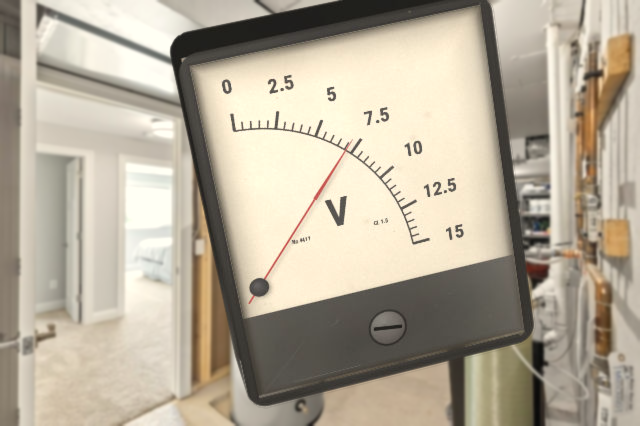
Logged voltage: 7
